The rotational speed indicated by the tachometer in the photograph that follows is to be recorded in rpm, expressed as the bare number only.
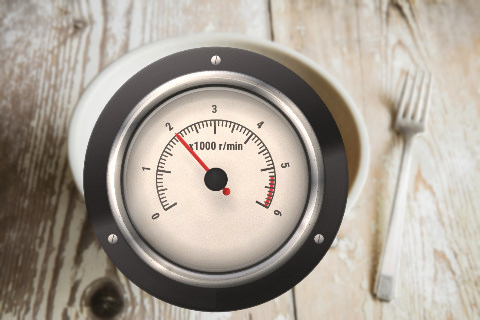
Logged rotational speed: 2000
